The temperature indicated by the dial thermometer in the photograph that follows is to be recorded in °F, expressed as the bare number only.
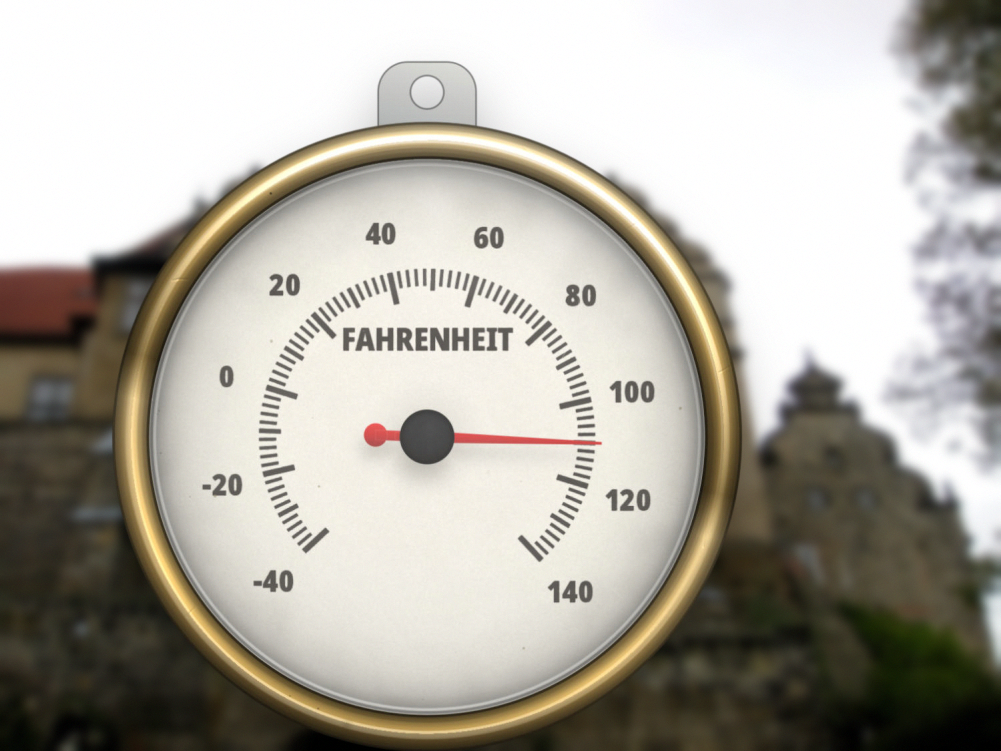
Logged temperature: 110
